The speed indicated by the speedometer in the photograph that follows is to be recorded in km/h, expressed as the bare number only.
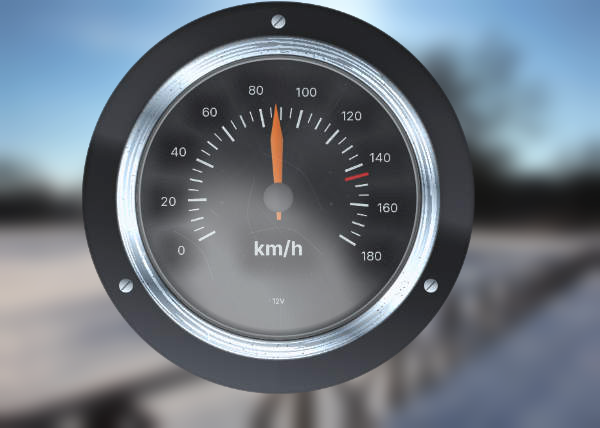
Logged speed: 87.5
